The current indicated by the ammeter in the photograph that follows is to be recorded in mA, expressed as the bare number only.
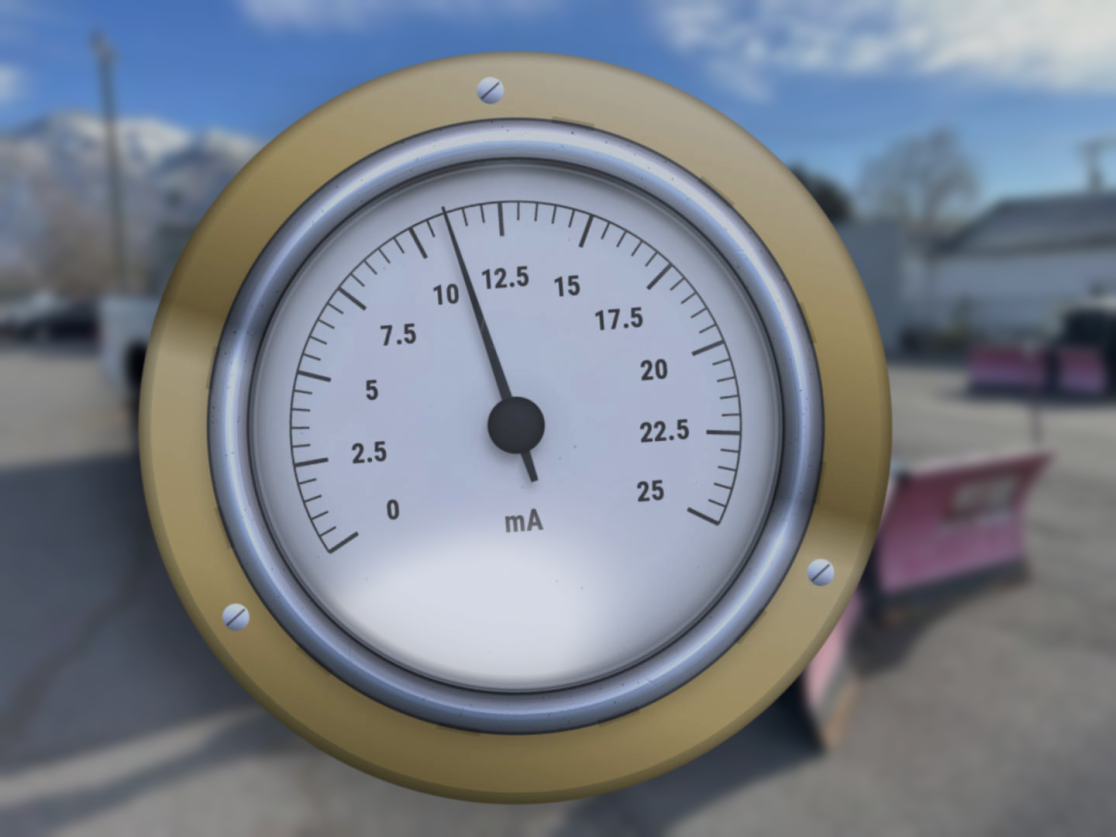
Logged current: 11
